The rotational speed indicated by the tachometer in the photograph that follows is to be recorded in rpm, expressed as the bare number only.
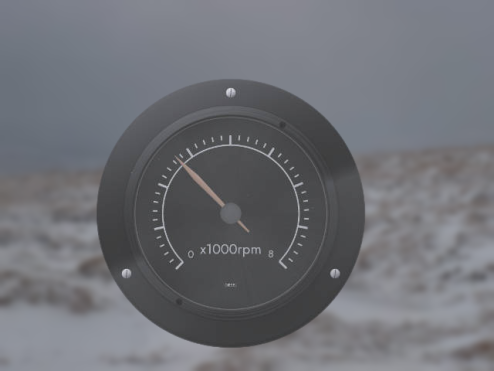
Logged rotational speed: 2700
